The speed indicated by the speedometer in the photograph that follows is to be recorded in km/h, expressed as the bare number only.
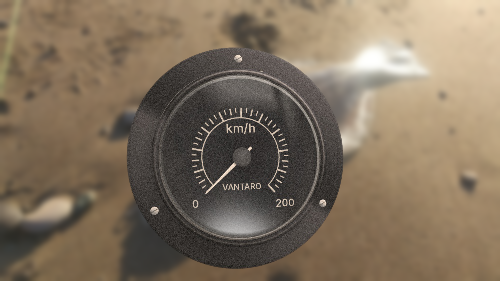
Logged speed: 0
